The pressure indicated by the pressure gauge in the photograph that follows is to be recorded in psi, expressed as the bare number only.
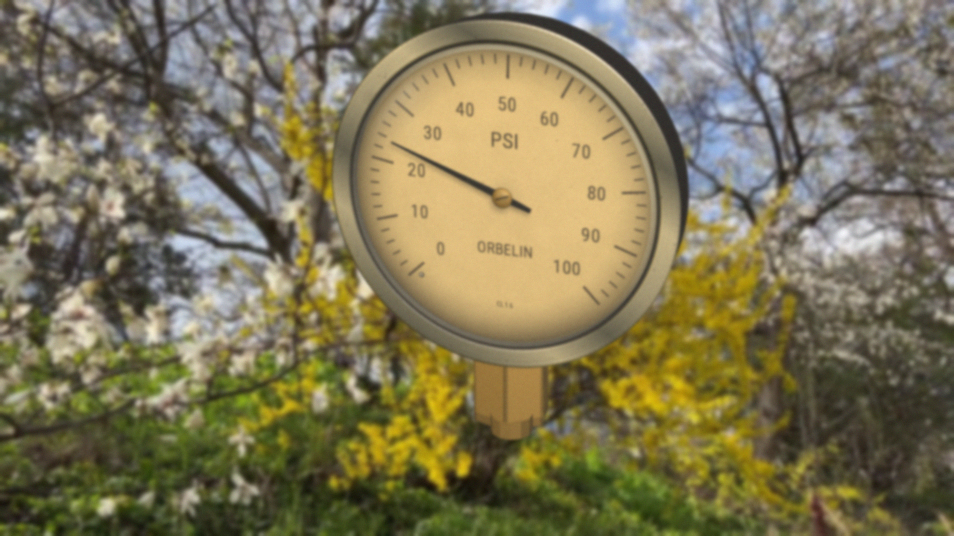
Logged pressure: 24
